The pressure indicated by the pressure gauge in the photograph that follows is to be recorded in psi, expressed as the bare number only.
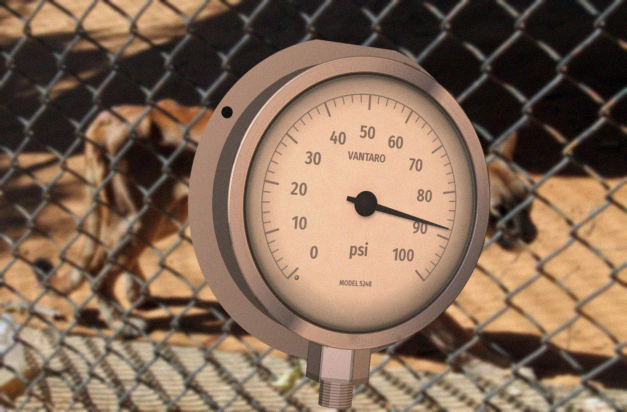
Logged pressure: 88
